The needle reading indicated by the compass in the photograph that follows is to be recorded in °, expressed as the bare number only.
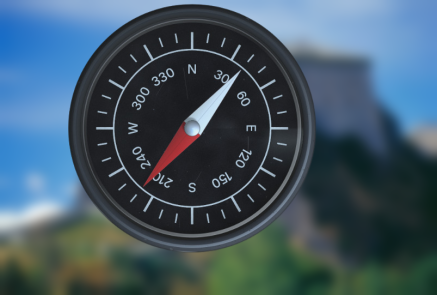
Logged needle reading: 220
